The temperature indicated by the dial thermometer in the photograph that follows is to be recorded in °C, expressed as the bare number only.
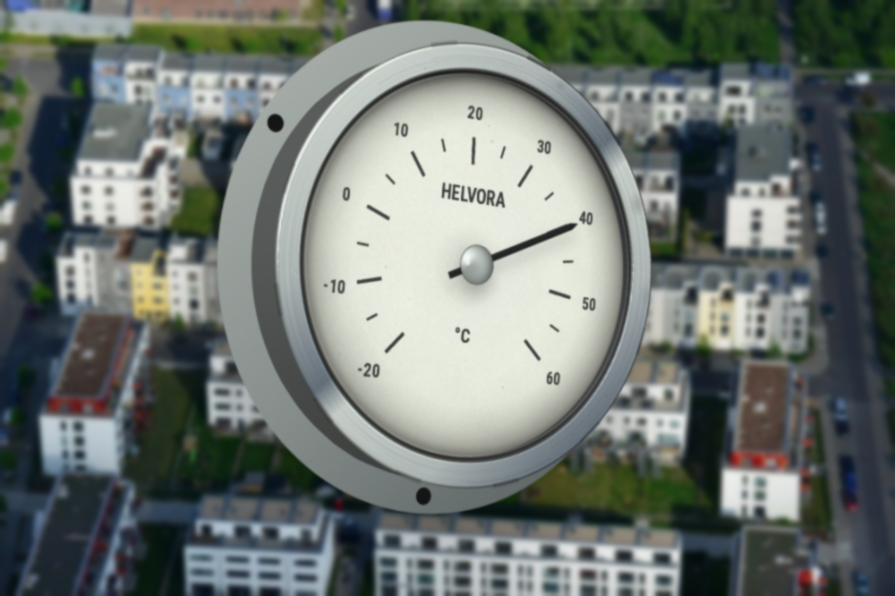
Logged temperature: 40
